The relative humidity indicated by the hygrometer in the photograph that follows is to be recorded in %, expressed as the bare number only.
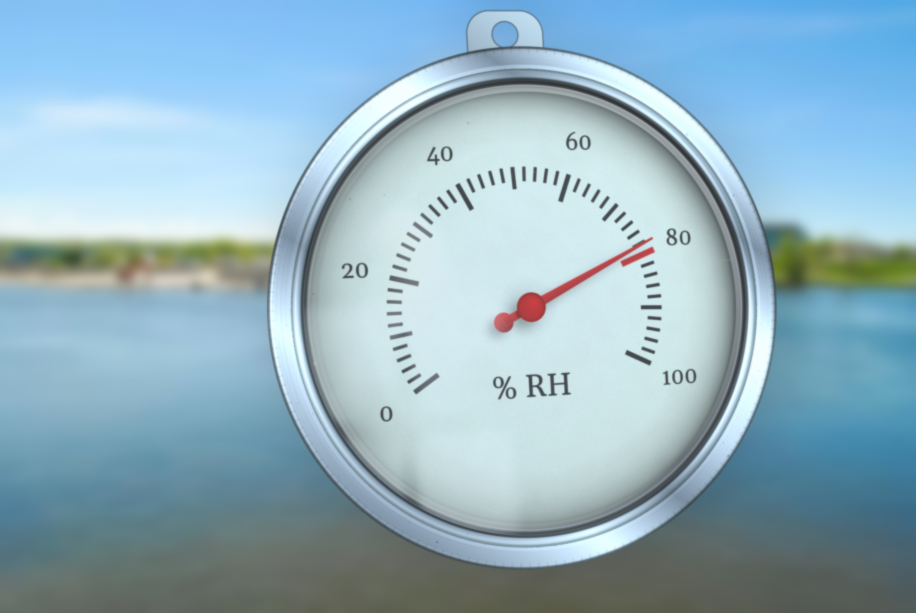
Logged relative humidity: 78
